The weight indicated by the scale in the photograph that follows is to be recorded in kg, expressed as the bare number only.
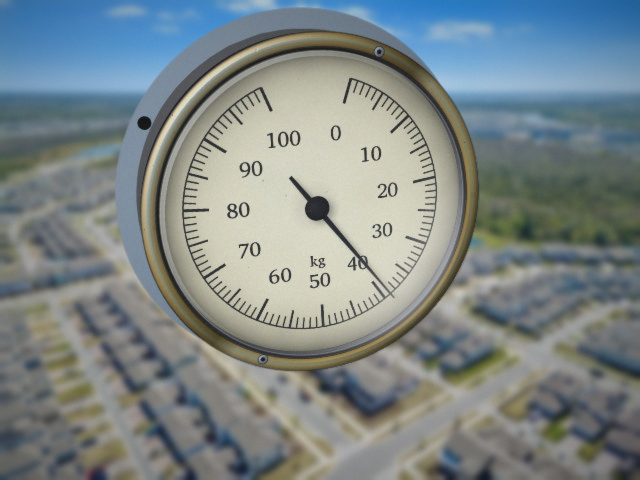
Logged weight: 39
